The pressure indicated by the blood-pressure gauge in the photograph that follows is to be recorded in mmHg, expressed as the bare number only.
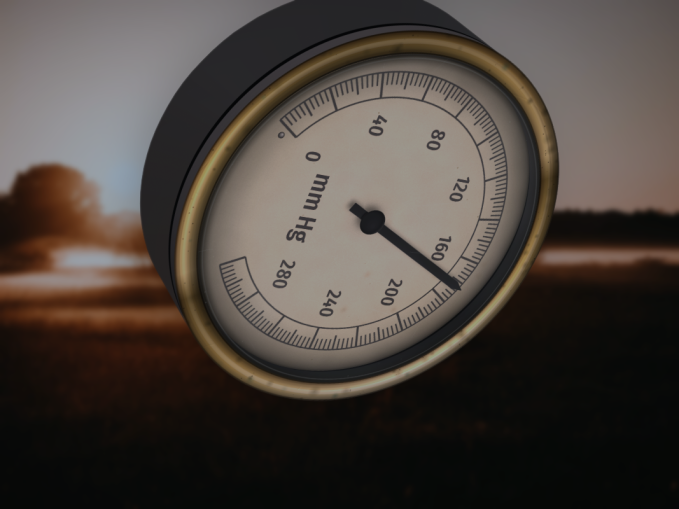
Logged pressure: 172
